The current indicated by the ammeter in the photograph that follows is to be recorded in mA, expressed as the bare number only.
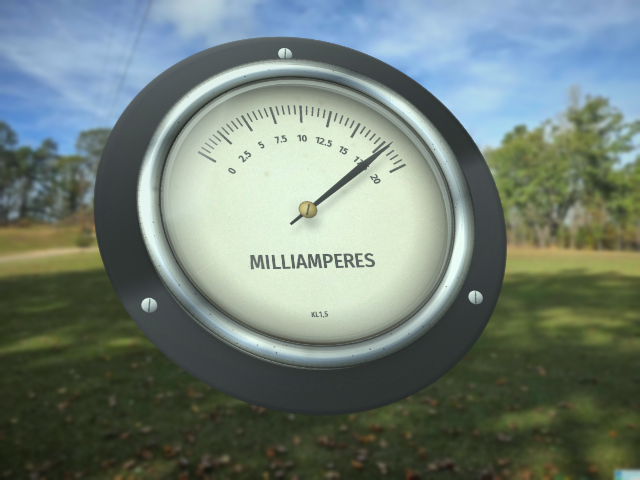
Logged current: 18
